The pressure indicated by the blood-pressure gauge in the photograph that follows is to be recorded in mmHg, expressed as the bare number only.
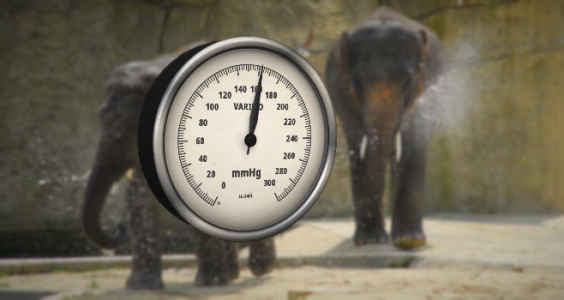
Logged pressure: 160
